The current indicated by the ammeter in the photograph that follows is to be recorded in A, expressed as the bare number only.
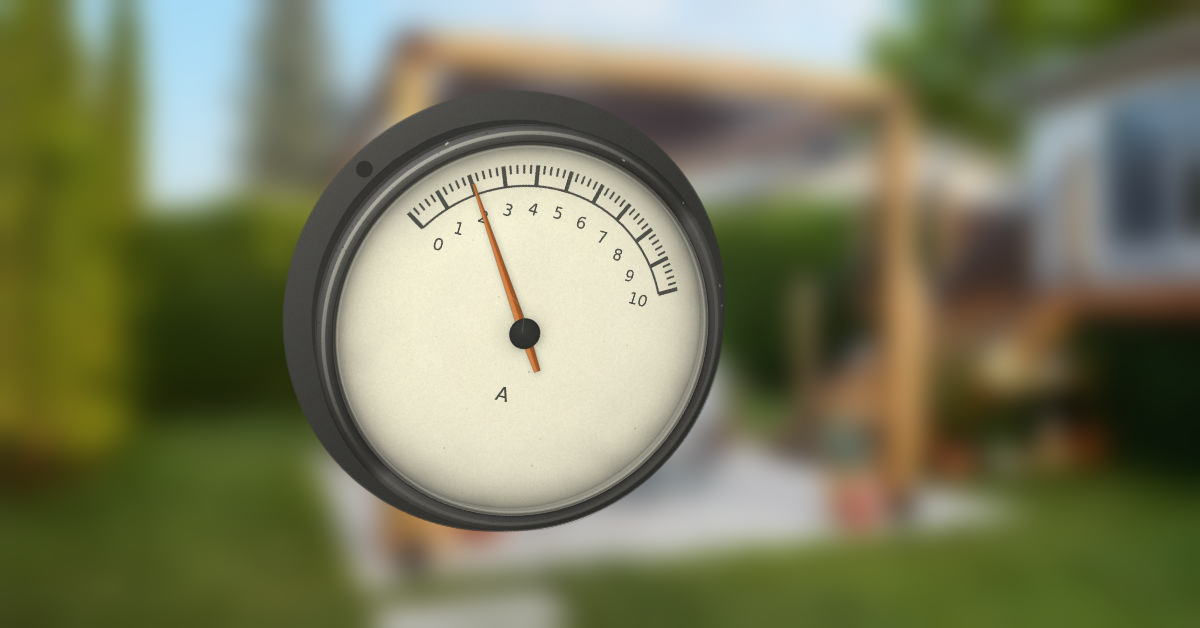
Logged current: 2
